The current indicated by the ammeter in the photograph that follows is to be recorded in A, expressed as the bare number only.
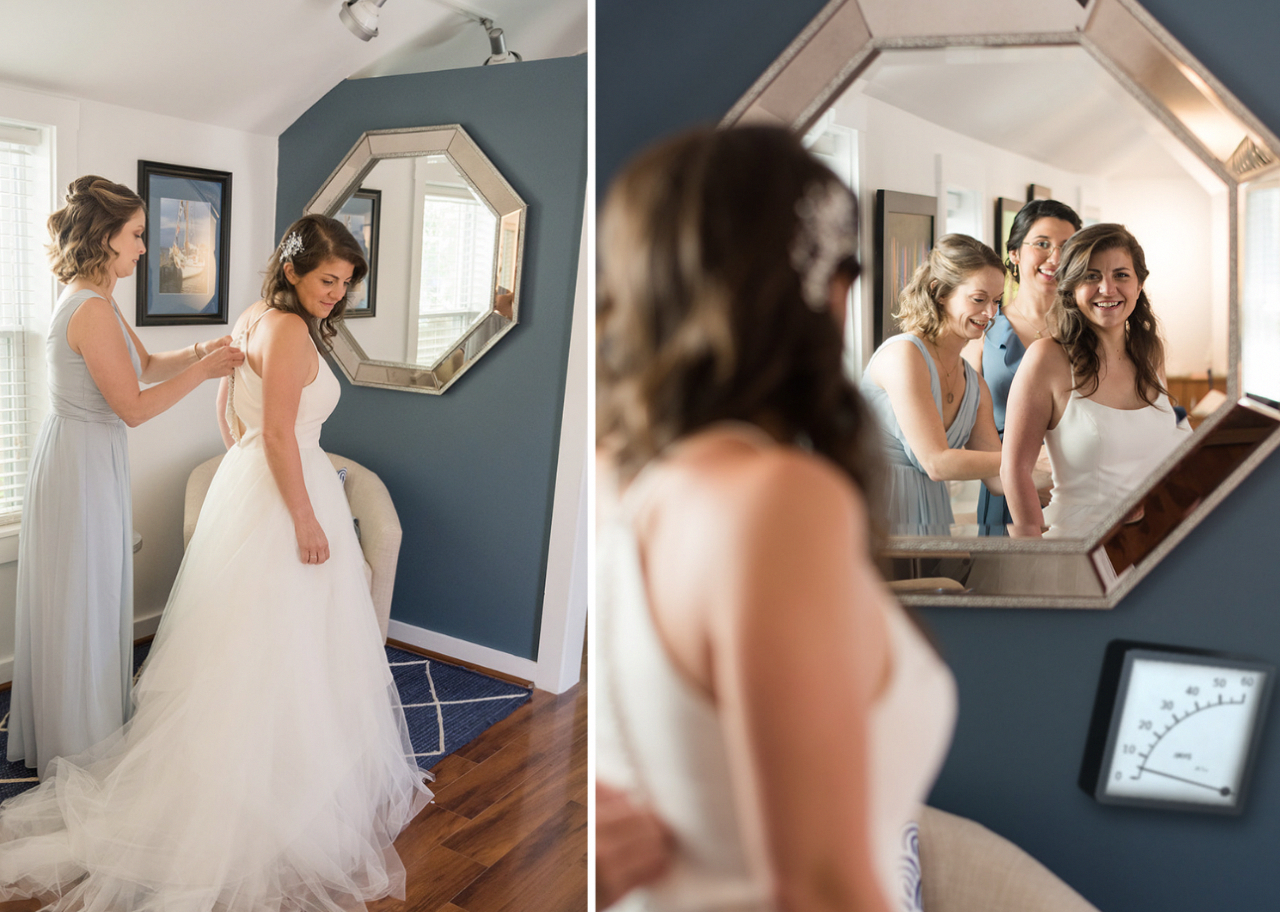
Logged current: 5
